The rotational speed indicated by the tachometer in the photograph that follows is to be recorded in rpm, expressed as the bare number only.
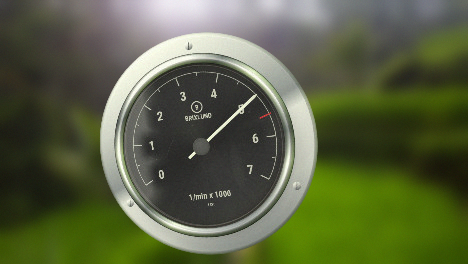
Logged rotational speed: 5000
